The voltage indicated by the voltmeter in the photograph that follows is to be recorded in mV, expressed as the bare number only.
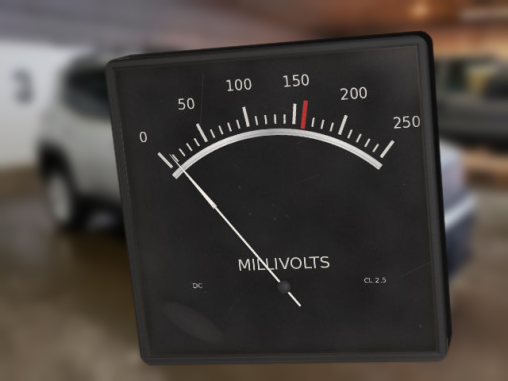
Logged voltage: 10
